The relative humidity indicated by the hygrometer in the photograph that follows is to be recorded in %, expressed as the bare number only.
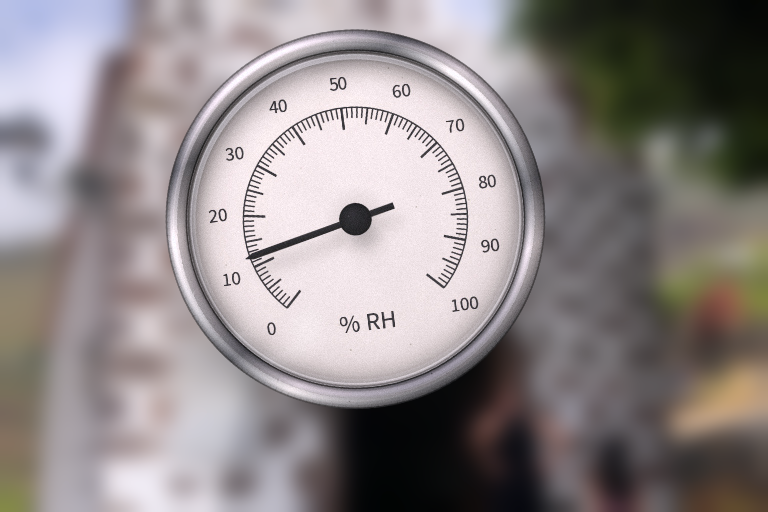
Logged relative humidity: 12
